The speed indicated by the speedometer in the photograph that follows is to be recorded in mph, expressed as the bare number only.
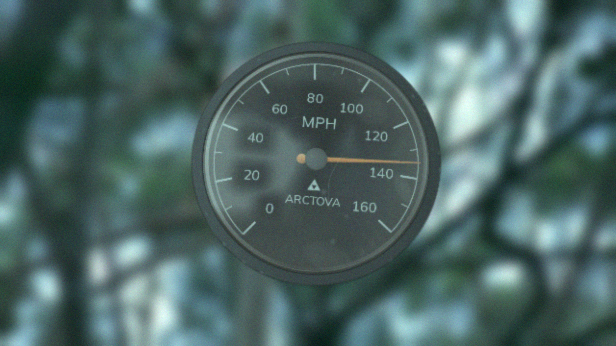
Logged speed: 135
